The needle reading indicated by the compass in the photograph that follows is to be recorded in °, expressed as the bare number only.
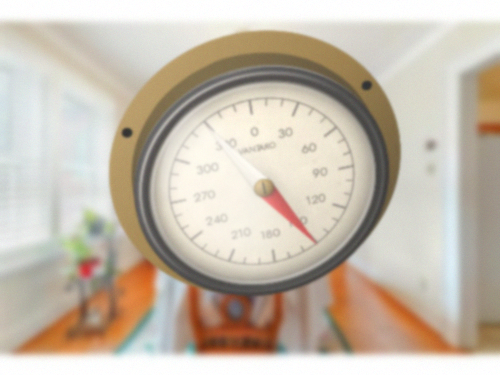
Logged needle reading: 150
